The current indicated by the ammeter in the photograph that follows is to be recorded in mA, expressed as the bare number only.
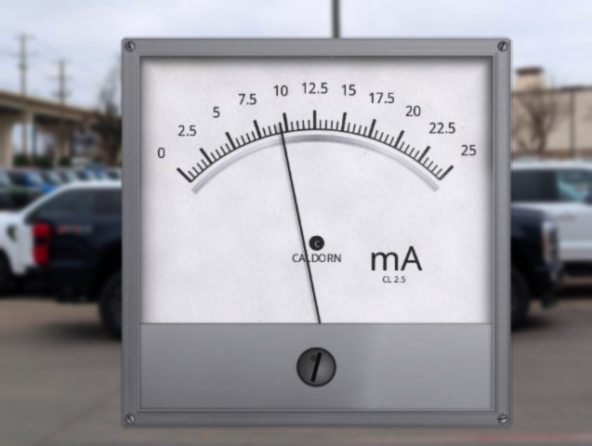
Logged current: 9.5
